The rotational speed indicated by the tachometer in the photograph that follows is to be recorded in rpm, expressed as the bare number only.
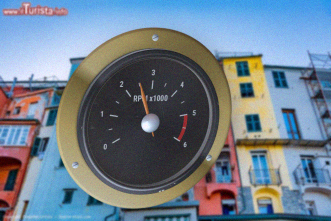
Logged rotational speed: 2500
